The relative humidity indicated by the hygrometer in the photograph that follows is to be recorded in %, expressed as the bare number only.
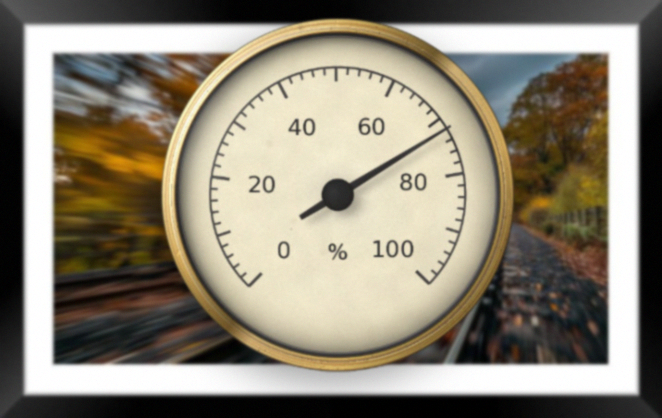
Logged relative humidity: 72
